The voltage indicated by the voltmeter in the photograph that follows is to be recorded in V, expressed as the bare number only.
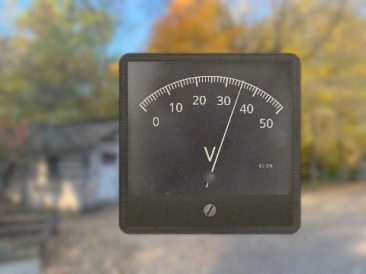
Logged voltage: 35
